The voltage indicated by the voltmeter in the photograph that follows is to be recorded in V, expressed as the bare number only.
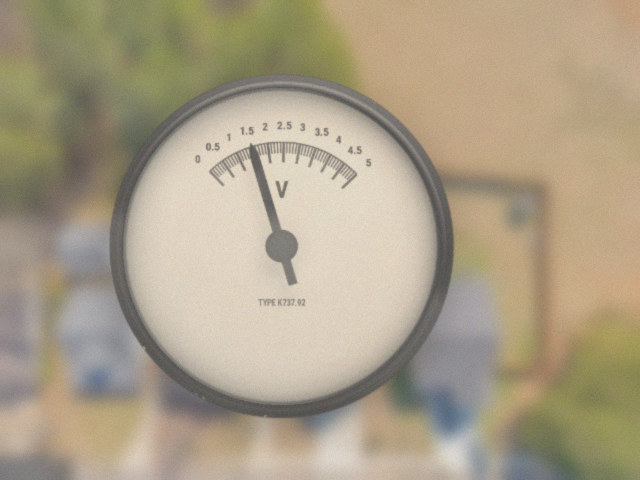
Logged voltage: 1.5
